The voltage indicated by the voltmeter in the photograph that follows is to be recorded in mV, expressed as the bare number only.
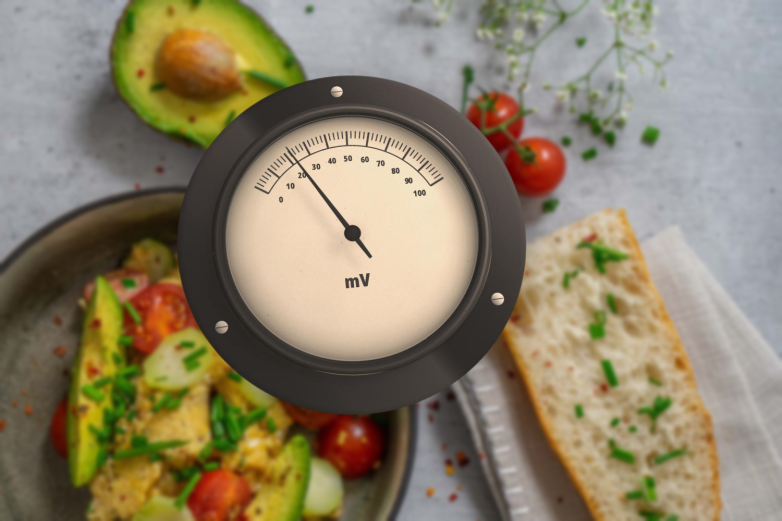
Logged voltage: 22
